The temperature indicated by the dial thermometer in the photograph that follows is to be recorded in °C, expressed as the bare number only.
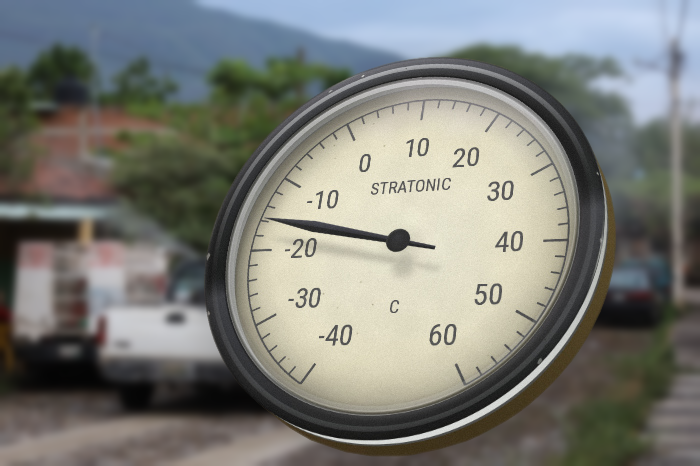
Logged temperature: -16
